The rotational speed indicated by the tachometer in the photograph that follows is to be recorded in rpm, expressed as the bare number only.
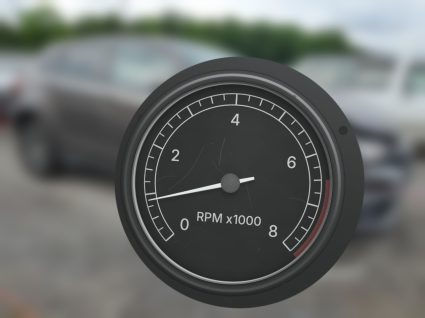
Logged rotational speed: 875
